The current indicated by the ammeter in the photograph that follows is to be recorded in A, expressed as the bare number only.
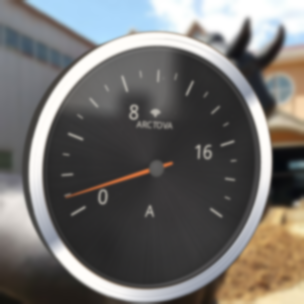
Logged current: 1
